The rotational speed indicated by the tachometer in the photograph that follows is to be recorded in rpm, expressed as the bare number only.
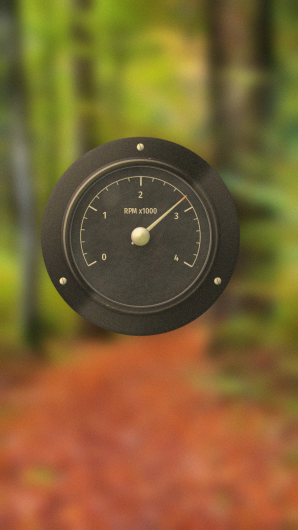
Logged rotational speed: 2800
